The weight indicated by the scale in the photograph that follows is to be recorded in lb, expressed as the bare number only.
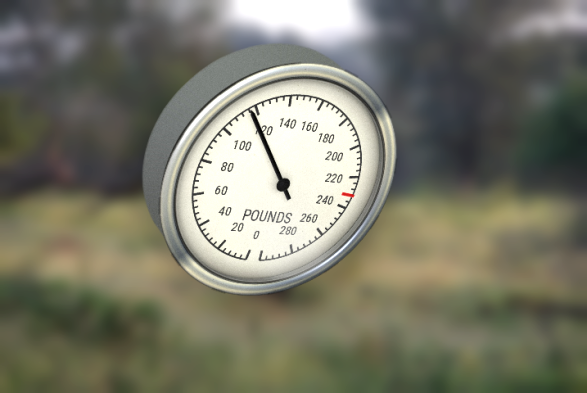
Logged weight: 116
